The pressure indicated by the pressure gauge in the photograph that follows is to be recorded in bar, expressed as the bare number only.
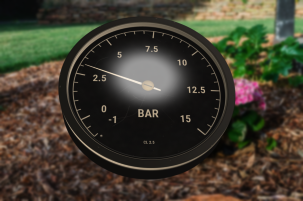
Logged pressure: 3
